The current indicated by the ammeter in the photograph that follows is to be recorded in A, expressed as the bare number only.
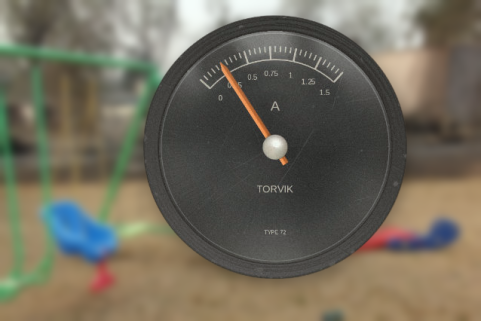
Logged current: 0.25
